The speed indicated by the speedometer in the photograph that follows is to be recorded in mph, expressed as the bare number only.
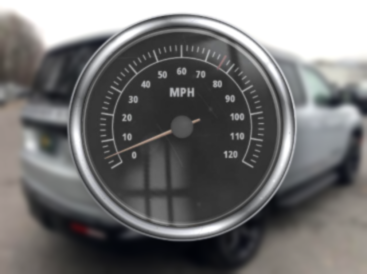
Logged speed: 4
